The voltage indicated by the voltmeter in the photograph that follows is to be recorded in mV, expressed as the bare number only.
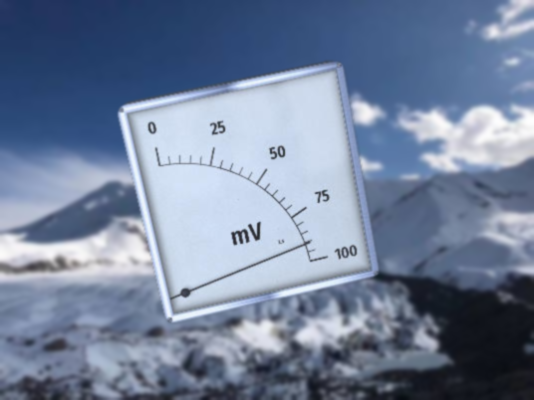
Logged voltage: 90
